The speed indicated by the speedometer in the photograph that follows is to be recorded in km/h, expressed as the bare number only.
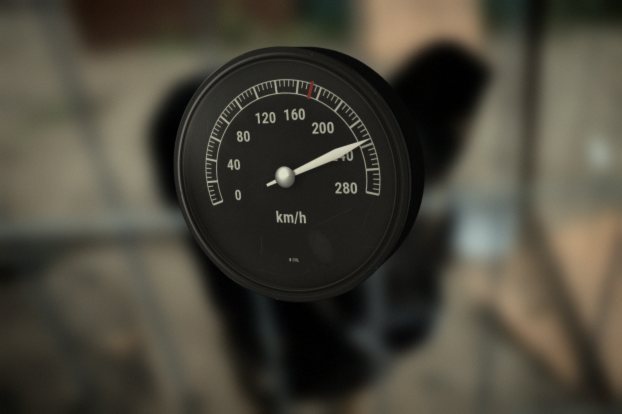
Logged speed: 236
